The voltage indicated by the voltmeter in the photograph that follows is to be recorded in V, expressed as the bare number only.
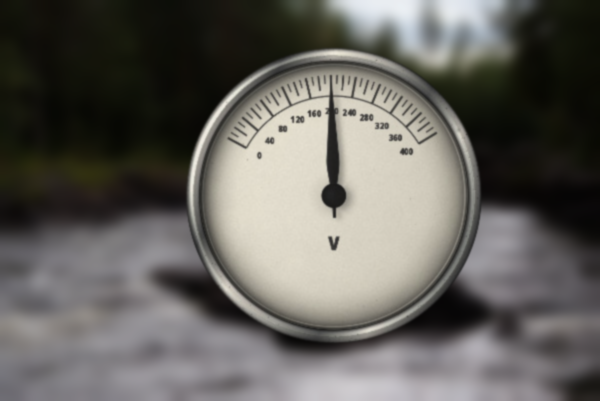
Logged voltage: 200
